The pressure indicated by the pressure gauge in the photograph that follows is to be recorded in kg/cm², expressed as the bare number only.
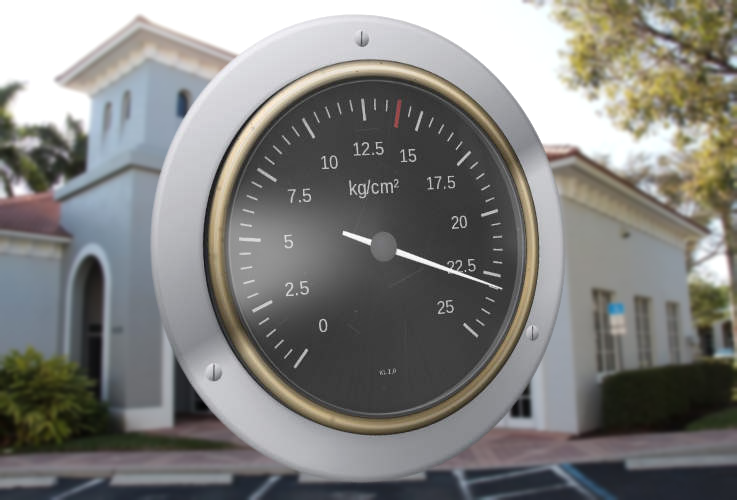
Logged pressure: 23
